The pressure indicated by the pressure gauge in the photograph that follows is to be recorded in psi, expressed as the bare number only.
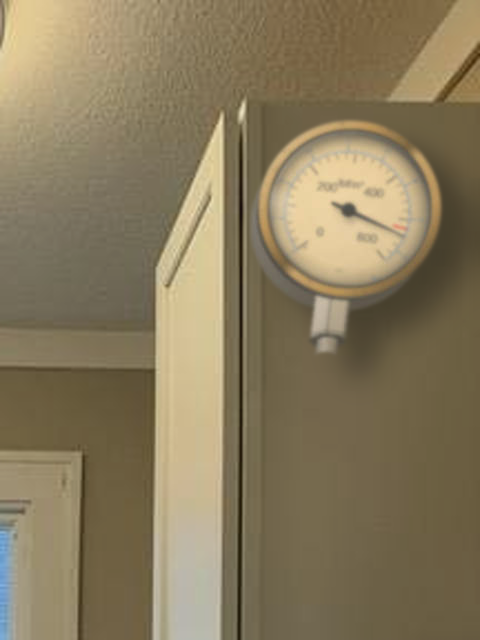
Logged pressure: 540
